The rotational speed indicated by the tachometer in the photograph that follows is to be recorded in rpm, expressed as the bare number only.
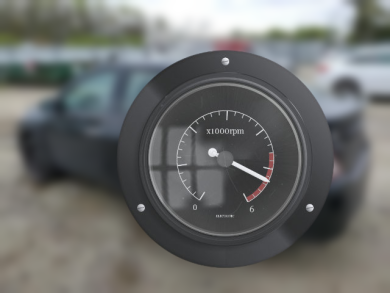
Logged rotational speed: 5300
